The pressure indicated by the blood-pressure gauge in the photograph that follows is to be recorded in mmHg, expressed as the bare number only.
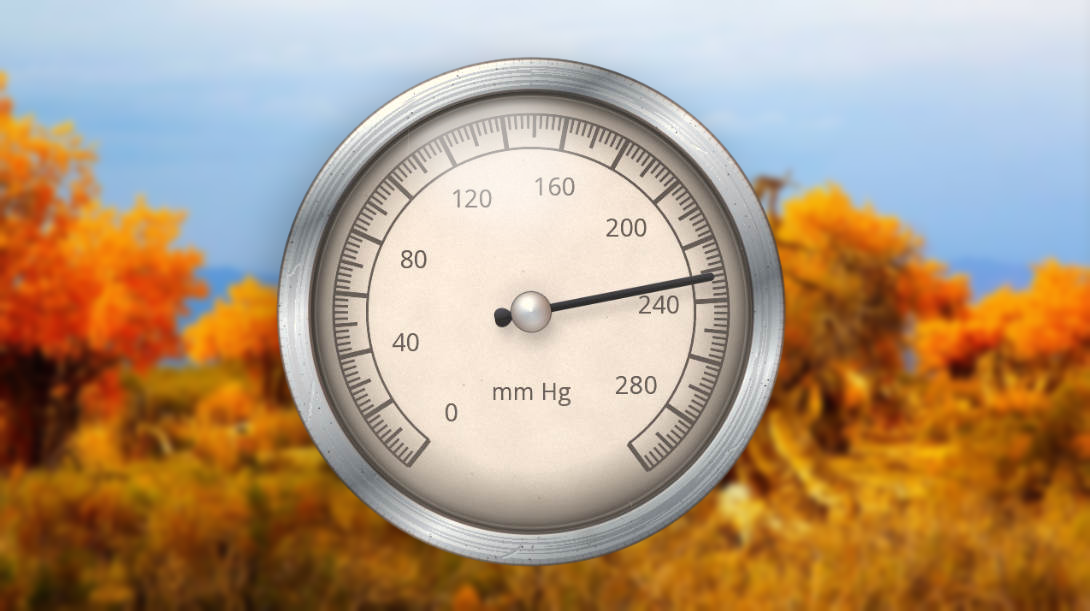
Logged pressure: 232
